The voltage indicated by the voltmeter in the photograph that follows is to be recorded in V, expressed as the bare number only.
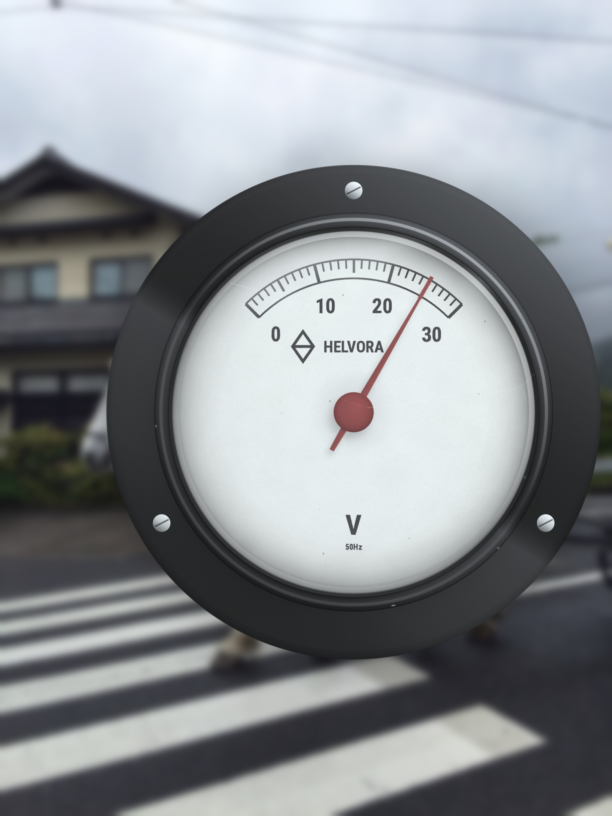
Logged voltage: 25
